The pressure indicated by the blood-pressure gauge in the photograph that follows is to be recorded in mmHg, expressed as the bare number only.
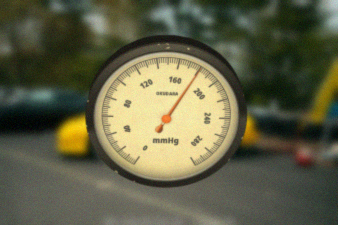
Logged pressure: 180
